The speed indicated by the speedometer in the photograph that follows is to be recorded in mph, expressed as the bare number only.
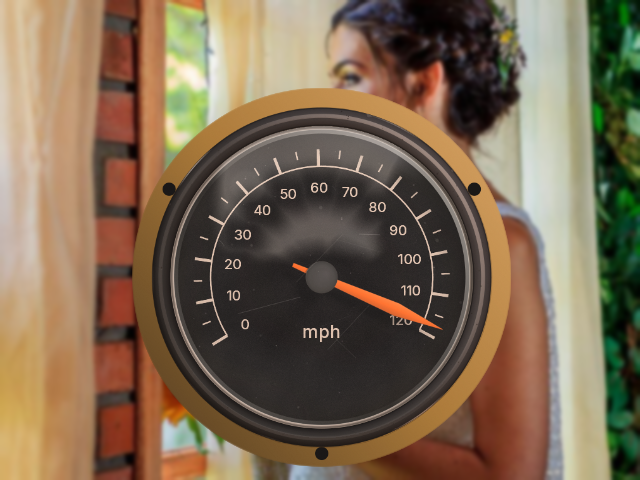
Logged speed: 117.5
